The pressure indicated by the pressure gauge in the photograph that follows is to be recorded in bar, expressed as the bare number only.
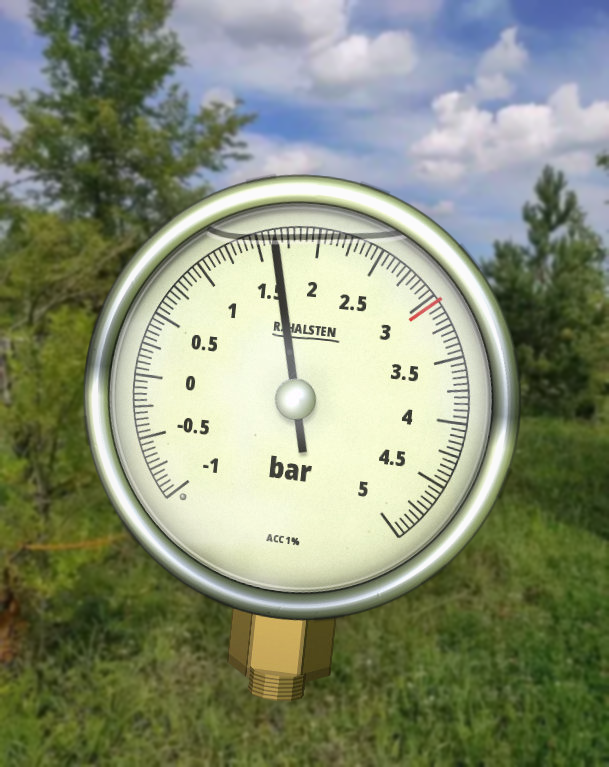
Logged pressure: 1.65
